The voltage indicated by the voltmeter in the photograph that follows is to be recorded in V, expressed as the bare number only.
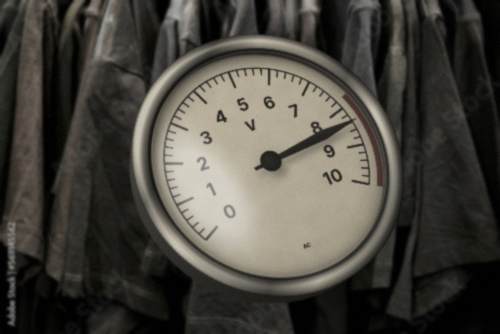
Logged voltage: 8.4
